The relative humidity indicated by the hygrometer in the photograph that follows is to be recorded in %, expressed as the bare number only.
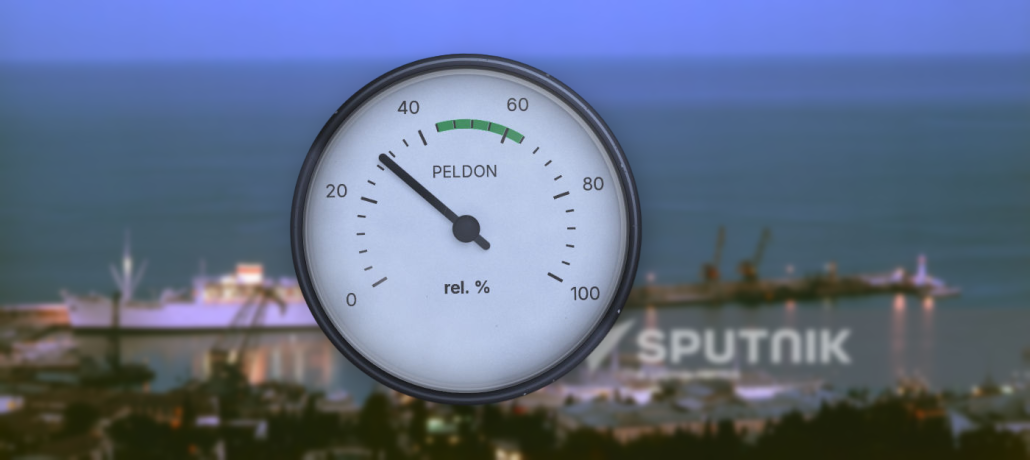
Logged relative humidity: 30
